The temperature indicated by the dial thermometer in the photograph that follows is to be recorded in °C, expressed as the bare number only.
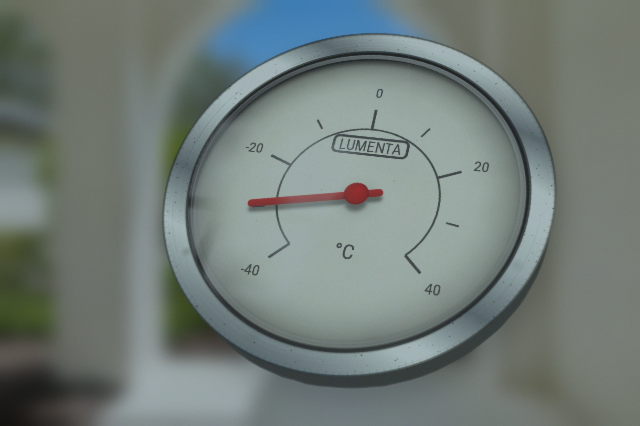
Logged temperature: -30
